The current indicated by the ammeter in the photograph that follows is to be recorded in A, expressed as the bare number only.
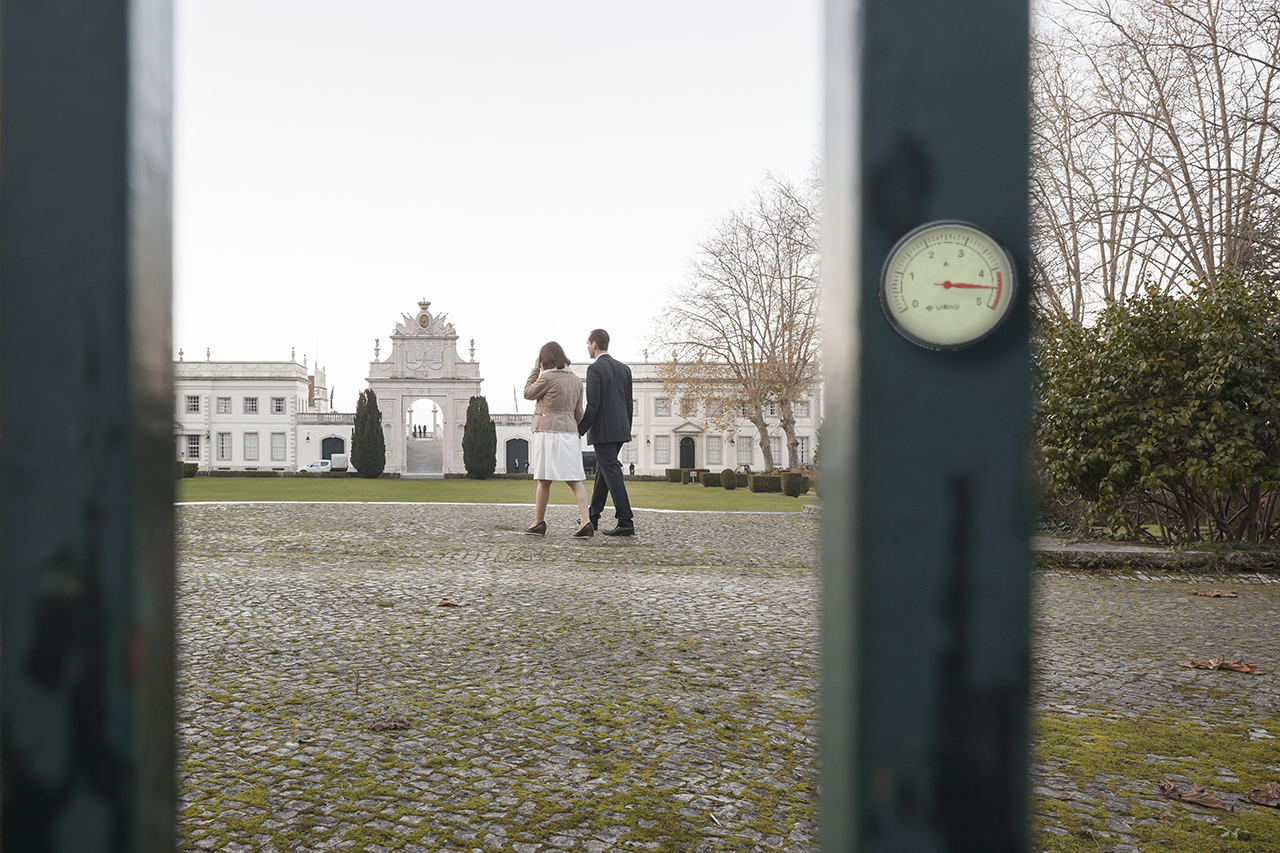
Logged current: 4.5
